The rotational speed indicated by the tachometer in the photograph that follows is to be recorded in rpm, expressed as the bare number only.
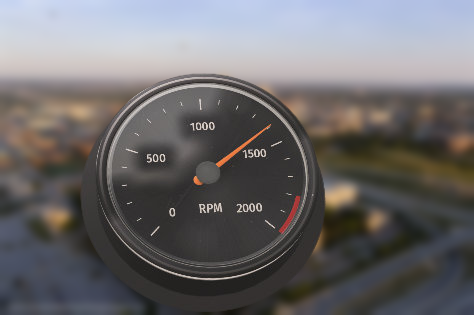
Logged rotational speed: 1400
